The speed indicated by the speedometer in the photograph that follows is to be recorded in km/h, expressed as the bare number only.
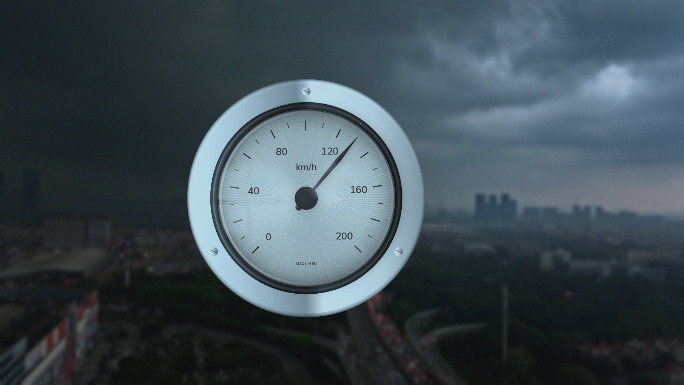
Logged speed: 130
